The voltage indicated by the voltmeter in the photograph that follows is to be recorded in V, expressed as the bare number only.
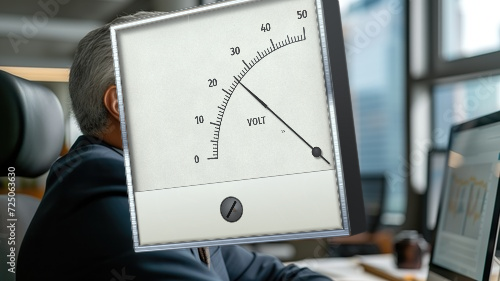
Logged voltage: 25
